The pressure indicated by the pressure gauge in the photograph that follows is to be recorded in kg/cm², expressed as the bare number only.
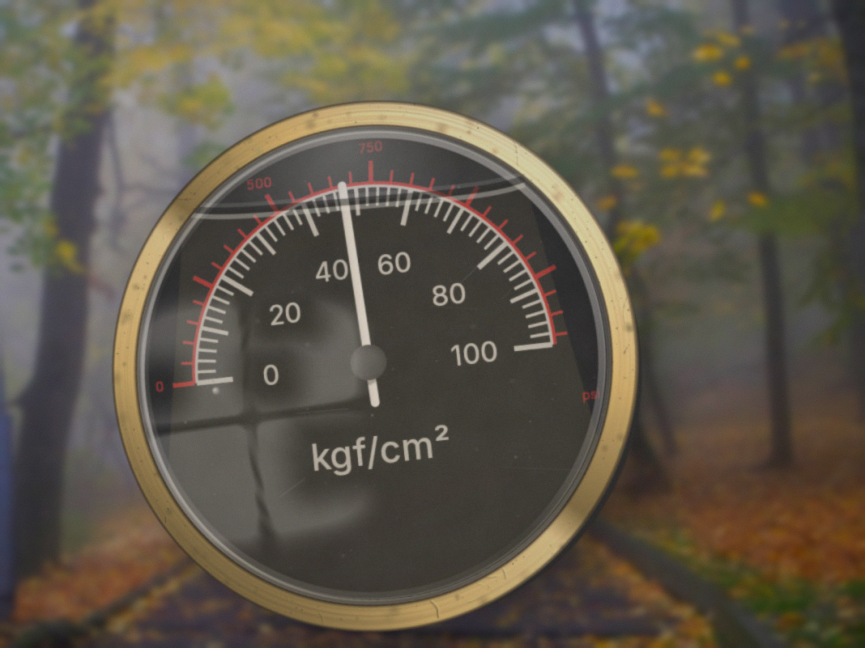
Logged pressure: 48
